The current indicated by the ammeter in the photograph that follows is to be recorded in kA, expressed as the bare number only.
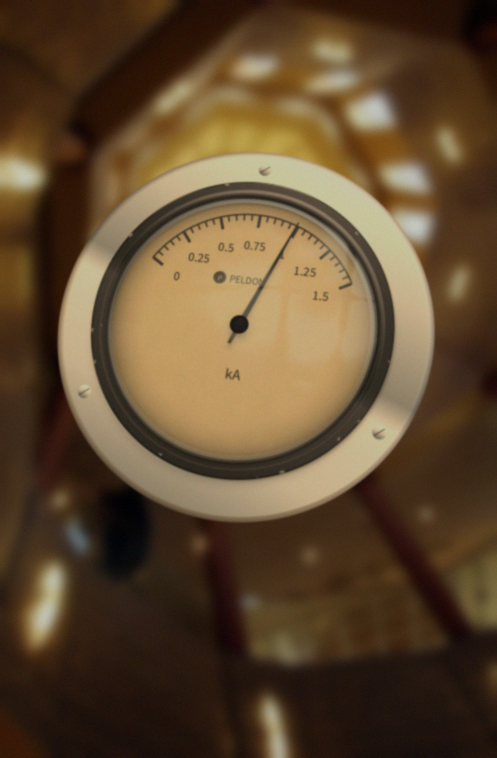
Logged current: 1
